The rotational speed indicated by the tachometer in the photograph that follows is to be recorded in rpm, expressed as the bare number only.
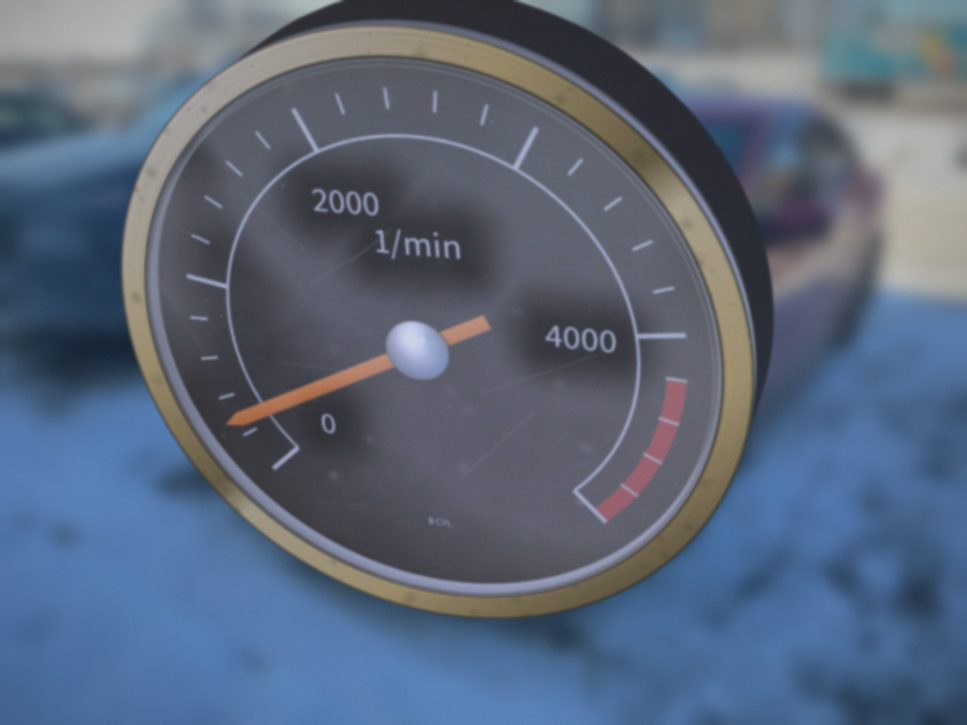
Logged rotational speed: 300
